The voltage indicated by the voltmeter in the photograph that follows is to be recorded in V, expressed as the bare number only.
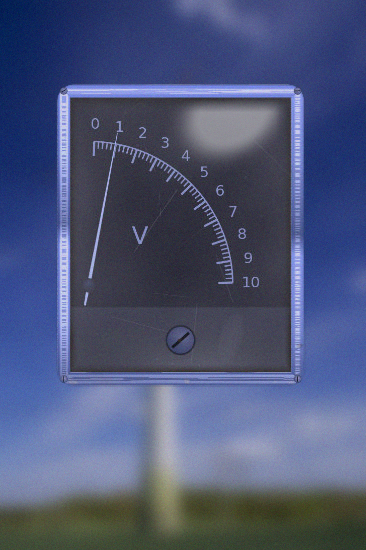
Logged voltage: 1
